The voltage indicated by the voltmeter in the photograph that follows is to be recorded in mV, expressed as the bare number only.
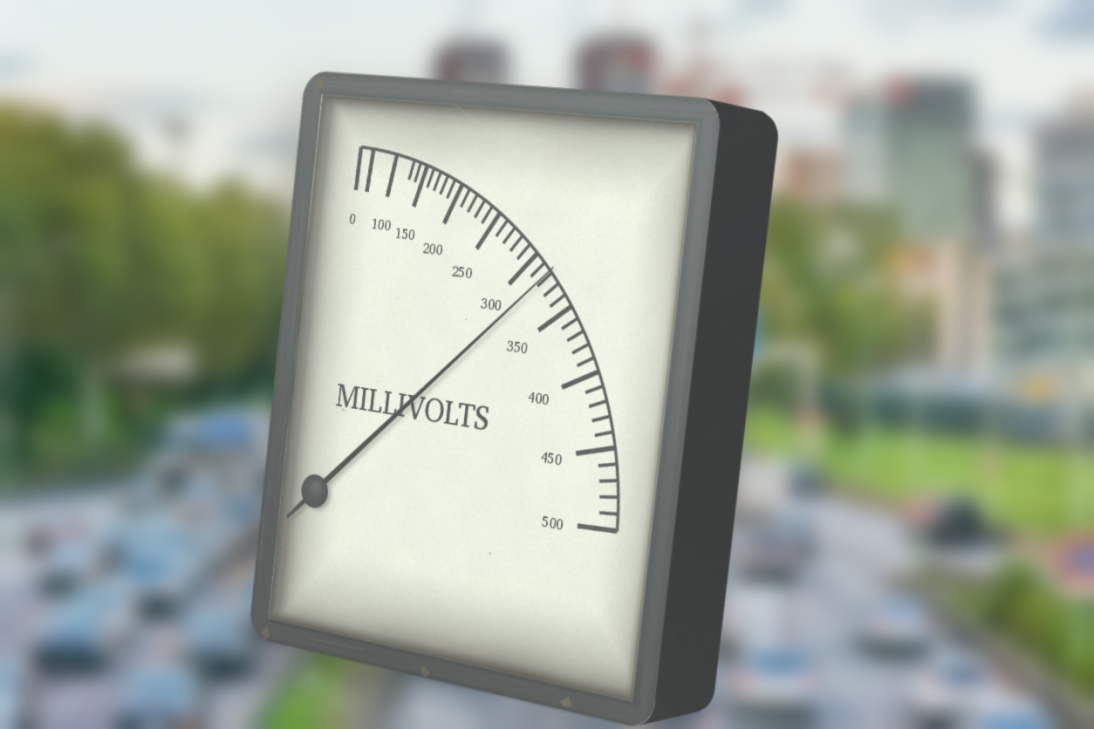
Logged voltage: 320
